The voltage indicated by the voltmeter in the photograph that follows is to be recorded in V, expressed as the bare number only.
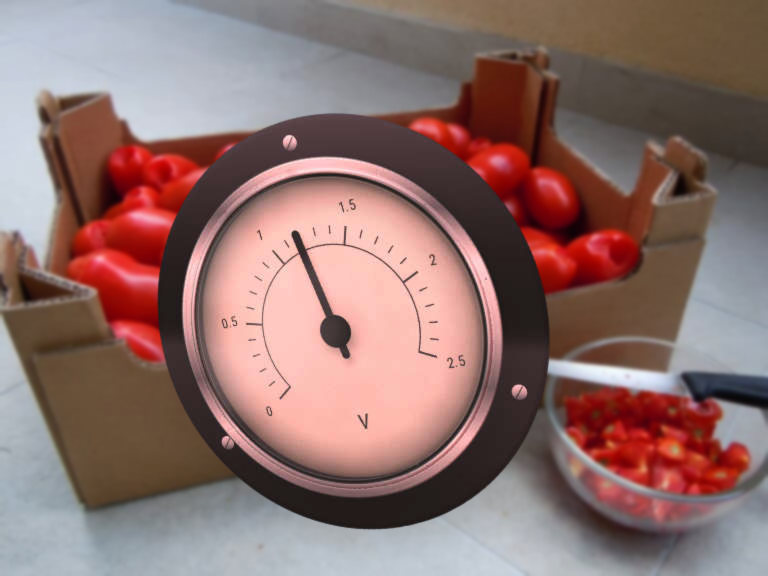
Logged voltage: 1.2
